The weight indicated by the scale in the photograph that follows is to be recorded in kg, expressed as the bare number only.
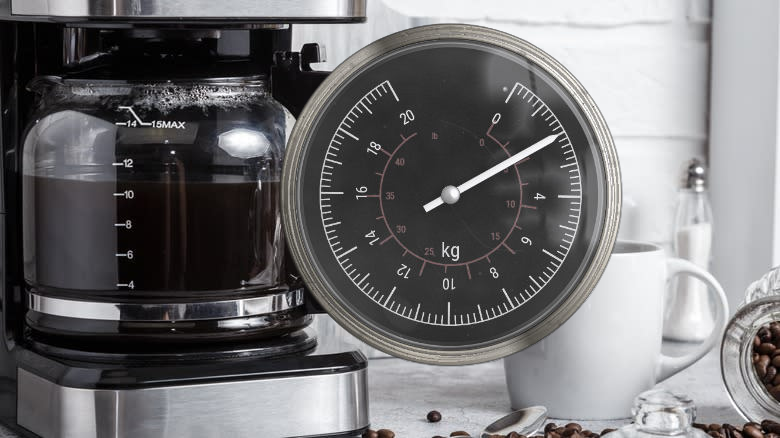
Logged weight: 2
